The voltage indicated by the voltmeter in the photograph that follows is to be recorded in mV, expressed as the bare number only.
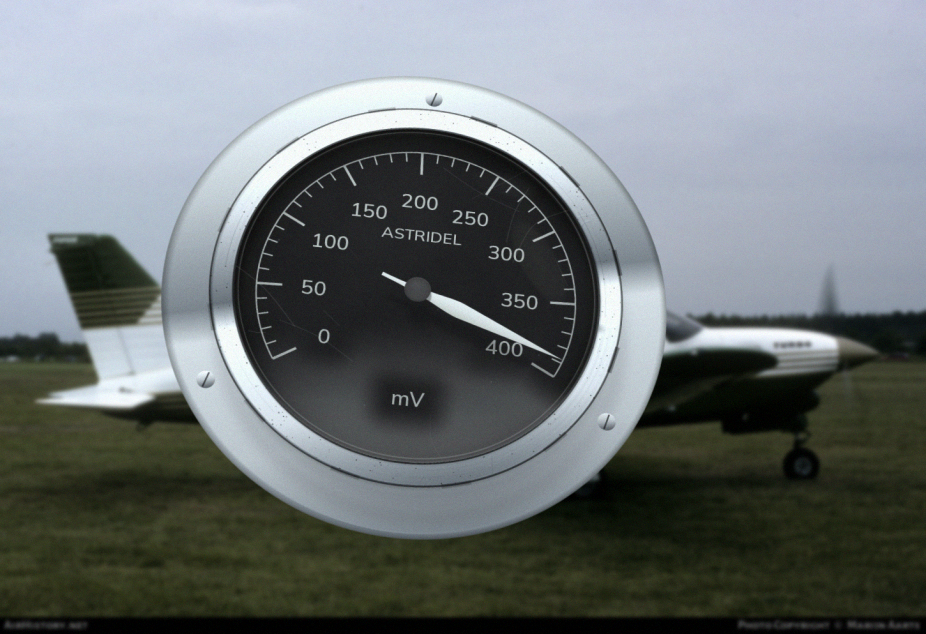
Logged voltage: 390
